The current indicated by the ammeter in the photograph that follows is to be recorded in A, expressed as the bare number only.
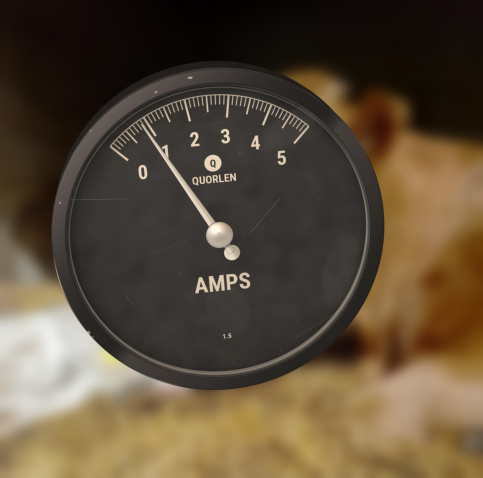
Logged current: 0.9
